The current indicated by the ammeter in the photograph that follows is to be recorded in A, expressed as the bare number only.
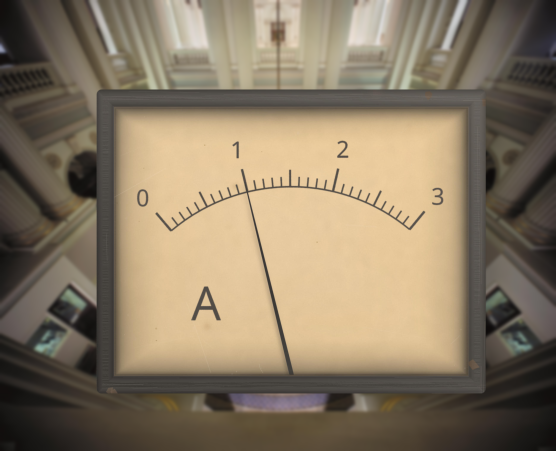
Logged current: 1
